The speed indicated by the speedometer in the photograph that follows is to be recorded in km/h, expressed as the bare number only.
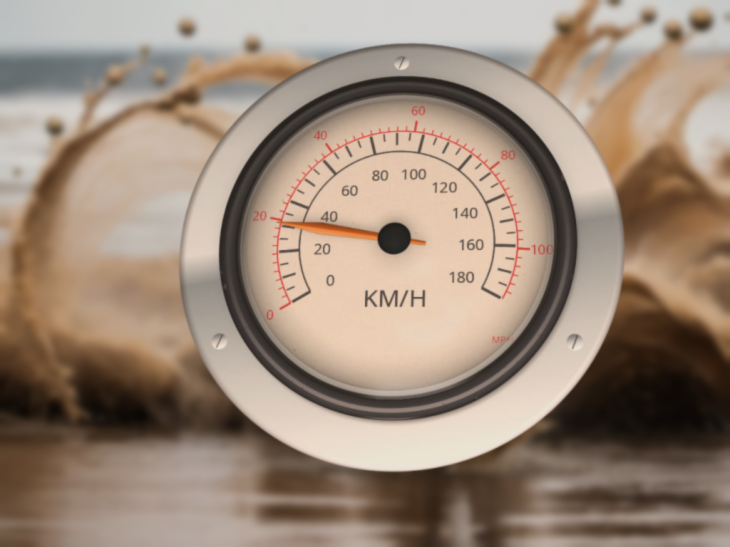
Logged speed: 30
